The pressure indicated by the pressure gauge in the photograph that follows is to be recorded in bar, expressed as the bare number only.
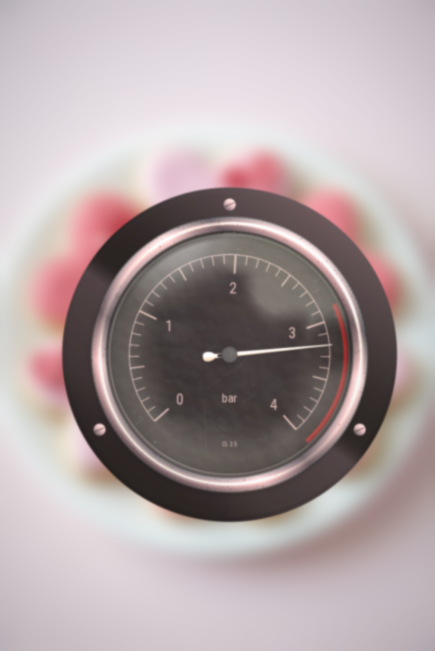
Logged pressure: 3.2
